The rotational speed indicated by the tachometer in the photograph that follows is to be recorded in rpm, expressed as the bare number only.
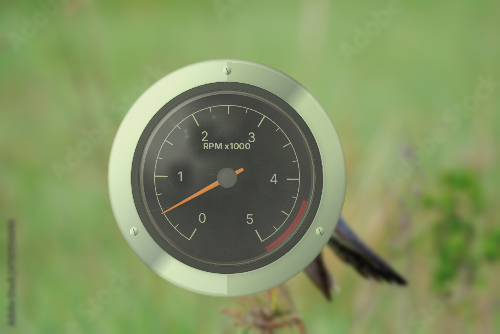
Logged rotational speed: 500
